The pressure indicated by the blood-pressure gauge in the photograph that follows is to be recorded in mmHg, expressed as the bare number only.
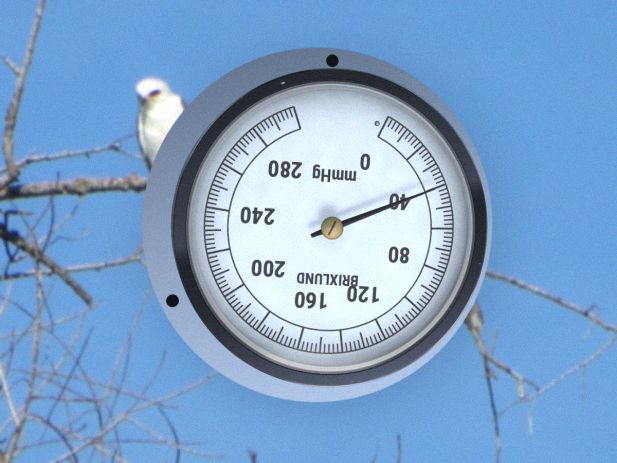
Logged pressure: 40
